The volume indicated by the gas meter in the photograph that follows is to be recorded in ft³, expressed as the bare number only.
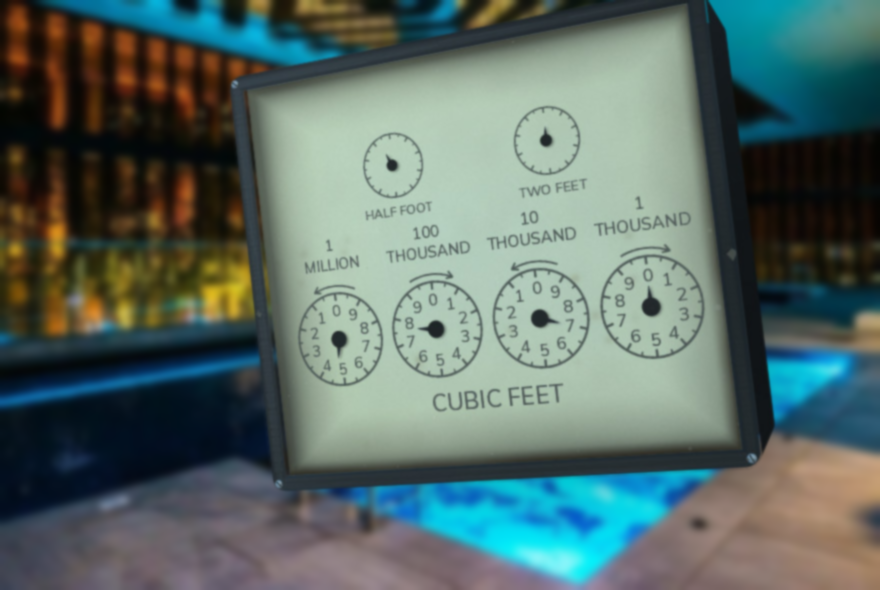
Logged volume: 477000
